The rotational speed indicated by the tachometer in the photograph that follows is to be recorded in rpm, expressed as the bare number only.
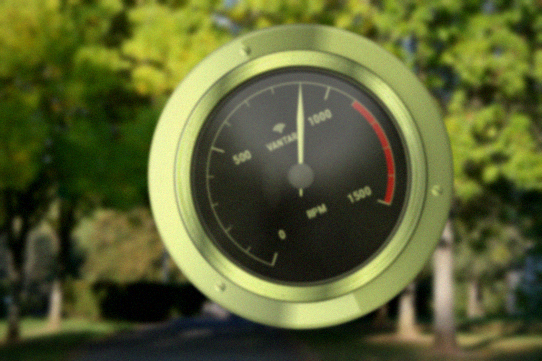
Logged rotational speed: 900
